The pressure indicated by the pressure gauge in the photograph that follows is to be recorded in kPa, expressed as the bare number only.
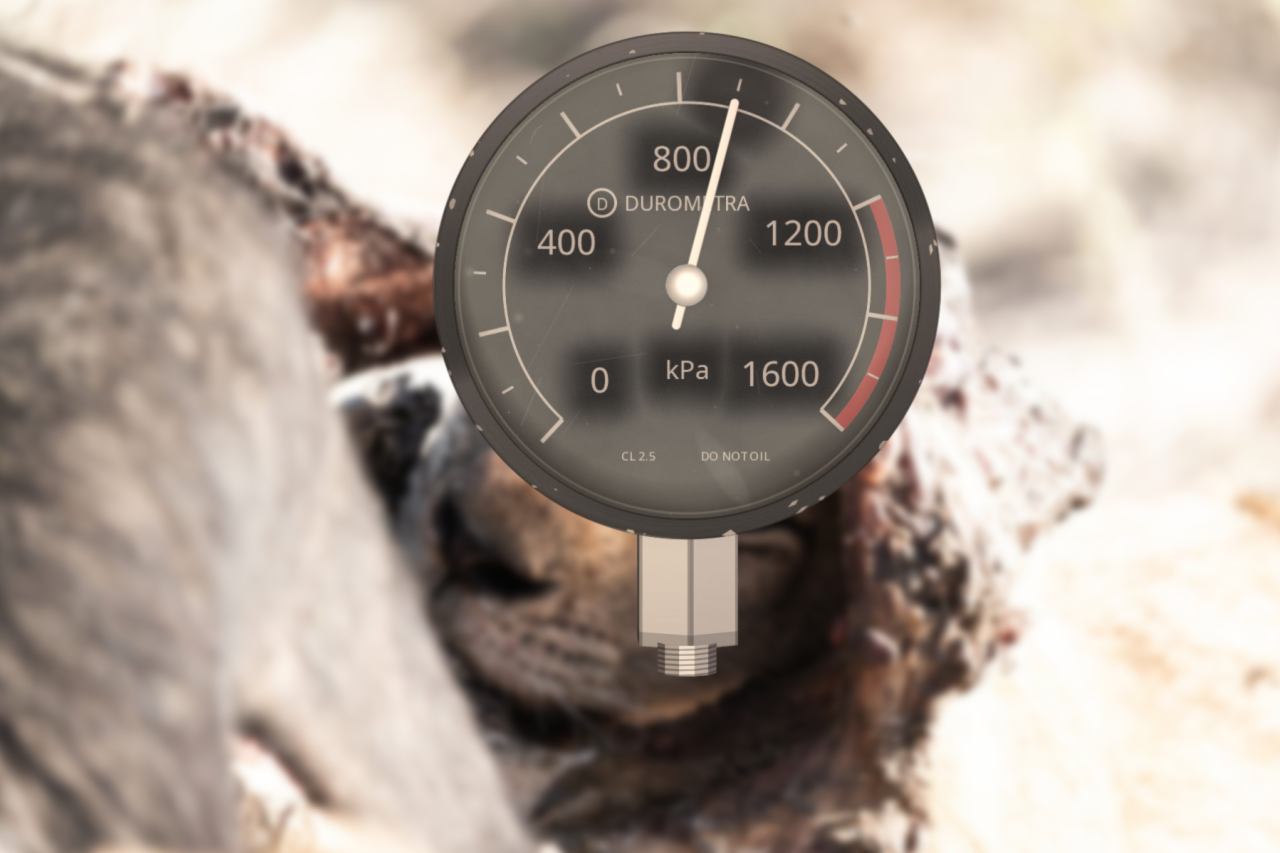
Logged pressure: 900
